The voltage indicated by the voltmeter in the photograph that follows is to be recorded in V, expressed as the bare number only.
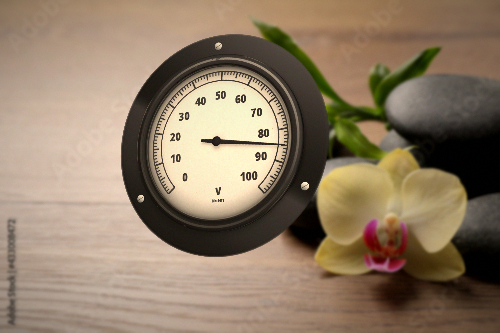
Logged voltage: 85
